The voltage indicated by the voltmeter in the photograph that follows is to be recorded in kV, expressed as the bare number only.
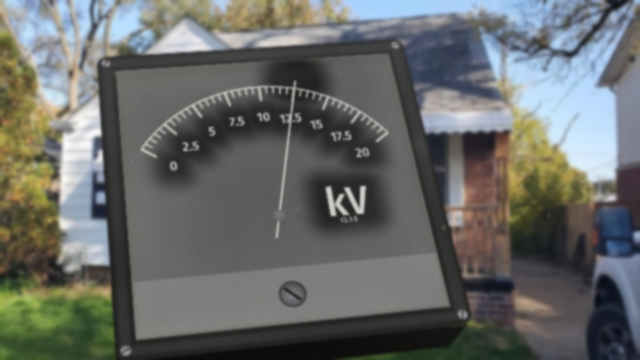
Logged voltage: 12.5
